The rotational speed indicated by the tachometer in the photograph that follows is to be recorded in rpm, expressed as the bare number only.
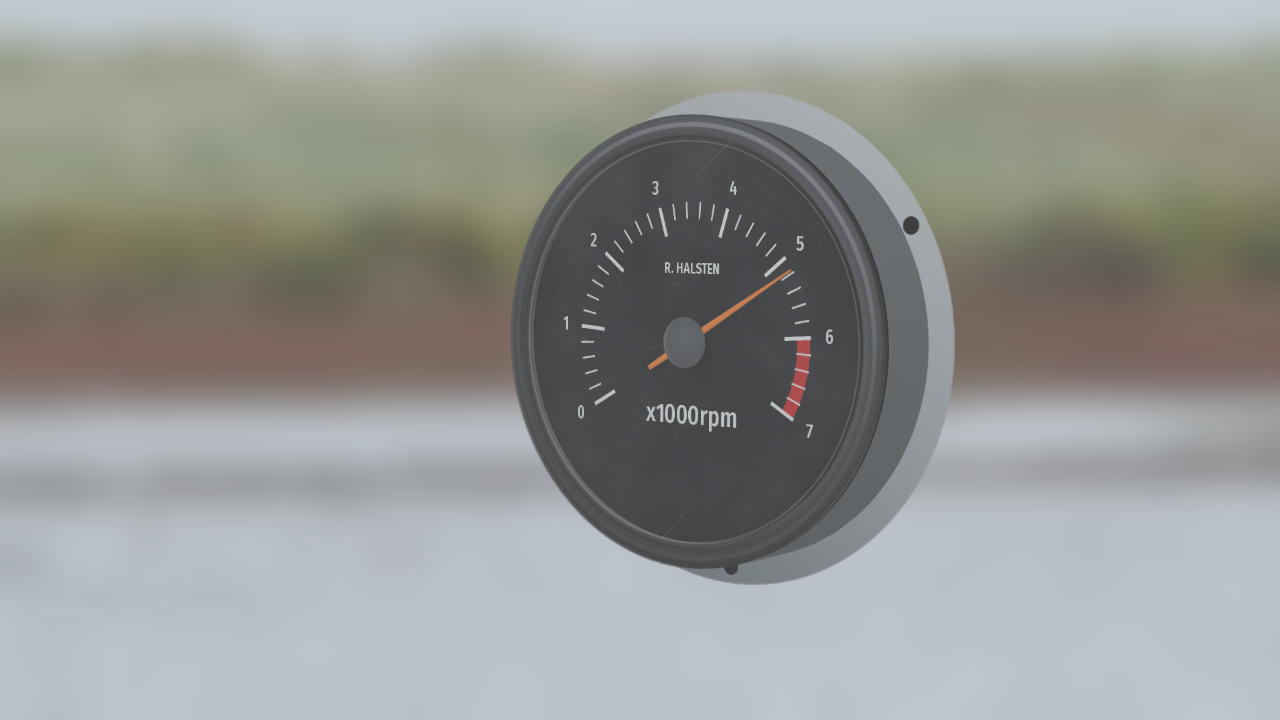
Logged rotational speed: 5200
